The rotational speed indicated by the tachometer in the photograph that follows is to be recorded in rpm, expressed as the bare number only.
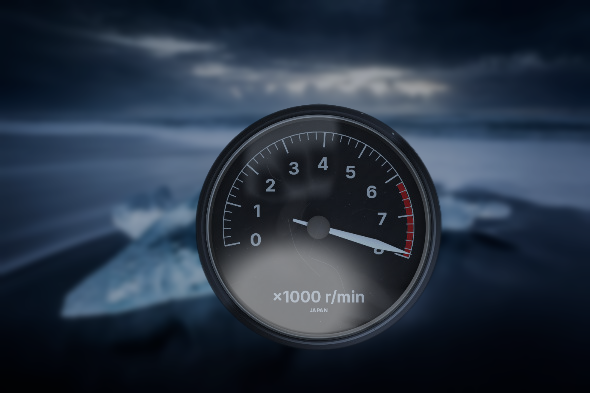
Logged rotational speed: 7900
